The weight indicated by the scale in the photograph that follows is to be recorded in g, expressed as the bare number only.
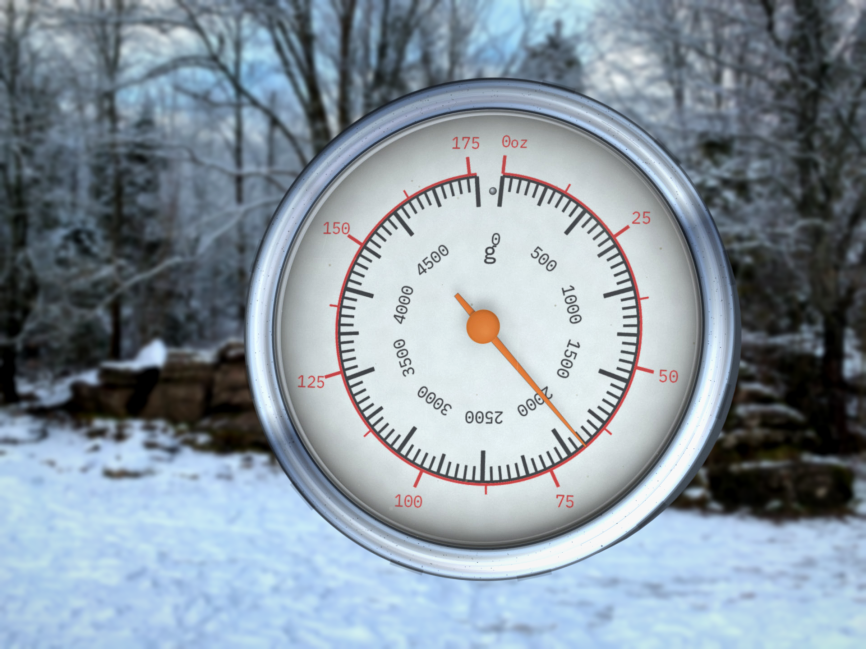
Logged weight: 1900
